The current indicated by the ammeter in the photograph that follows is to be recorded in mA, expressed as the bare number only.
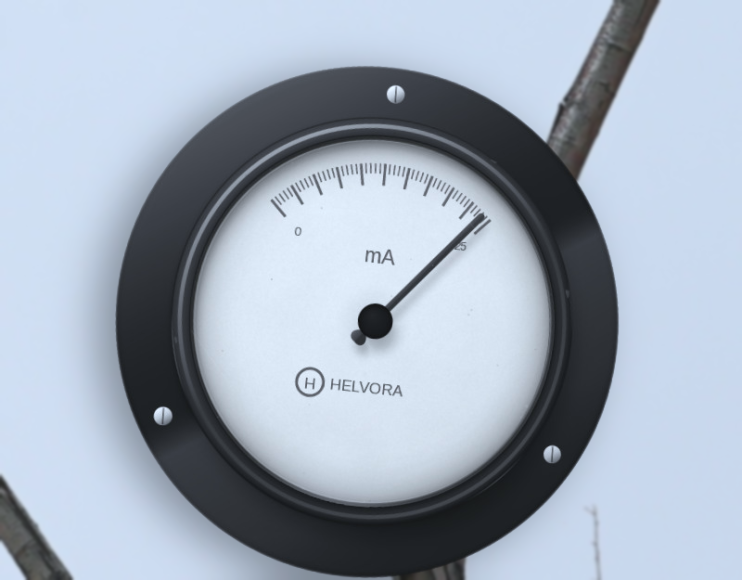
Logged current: 24
